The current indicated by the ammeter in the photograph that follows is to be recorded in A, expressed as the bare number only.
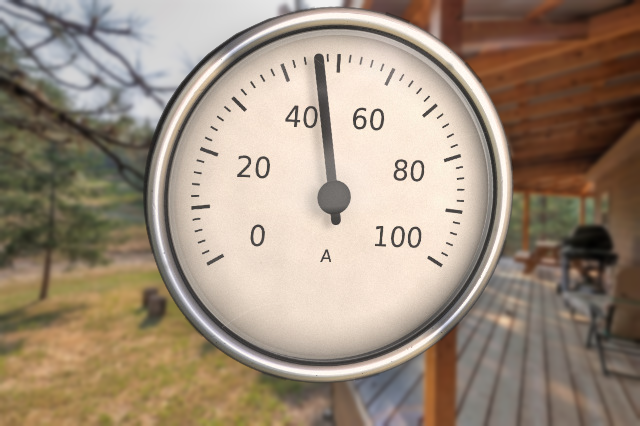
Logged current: 46
